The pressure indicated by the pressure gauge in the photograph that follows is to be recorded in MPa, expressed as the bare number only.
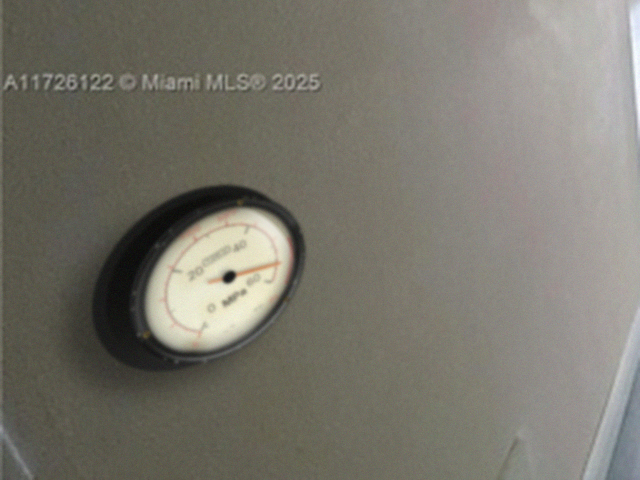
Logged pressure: 55
